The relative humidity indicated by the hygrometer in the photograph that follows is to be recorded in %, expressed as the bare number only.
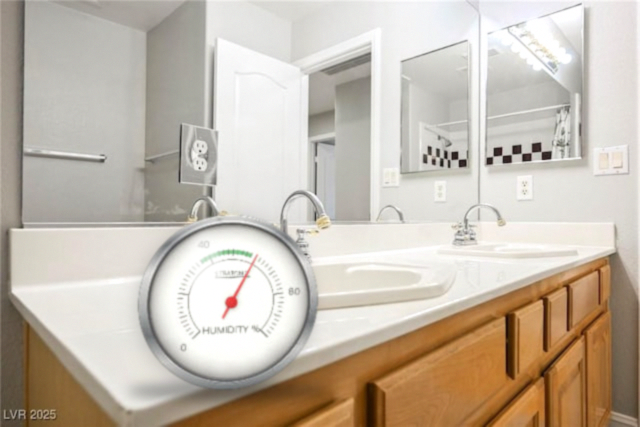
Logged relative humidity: 60
